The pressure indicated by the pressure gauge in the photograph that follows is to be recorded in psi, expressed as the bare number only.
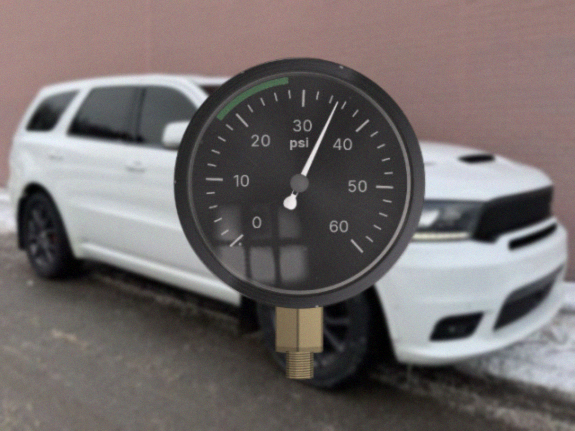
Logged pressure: 35
